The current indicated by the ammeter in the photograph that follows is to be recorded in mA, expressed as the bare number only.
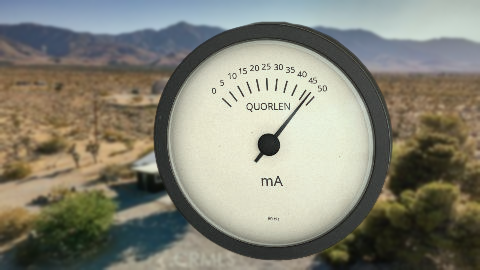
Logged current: 47.5
